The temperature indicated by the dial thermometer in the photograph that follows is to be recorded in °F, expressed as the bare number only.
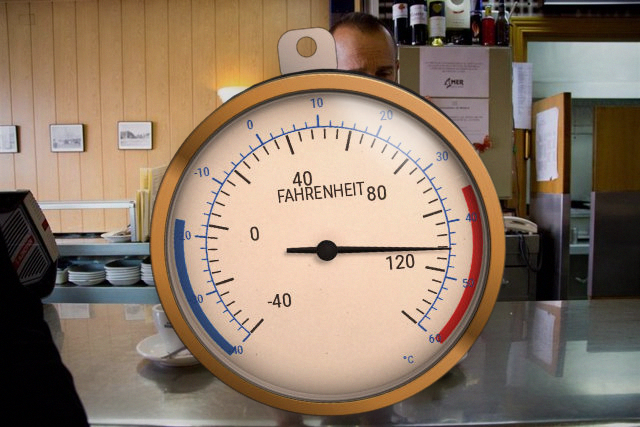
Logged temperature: 112
